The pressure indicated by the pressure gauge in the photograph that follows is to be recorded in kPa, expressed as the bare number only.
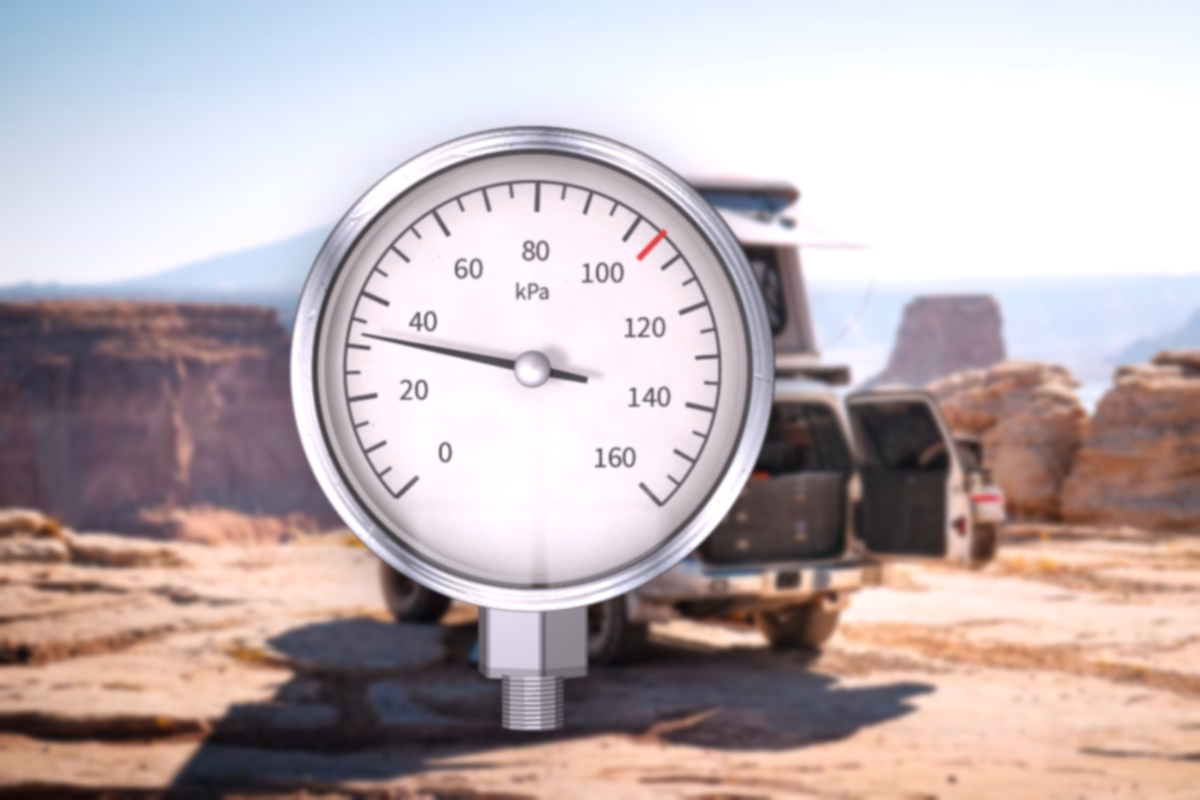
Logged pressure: 32.5
